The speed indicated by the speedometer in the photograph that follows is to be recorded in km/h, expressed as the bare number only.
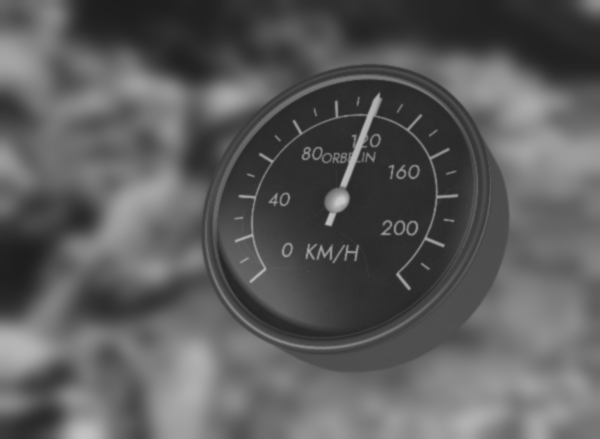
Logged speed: 120
